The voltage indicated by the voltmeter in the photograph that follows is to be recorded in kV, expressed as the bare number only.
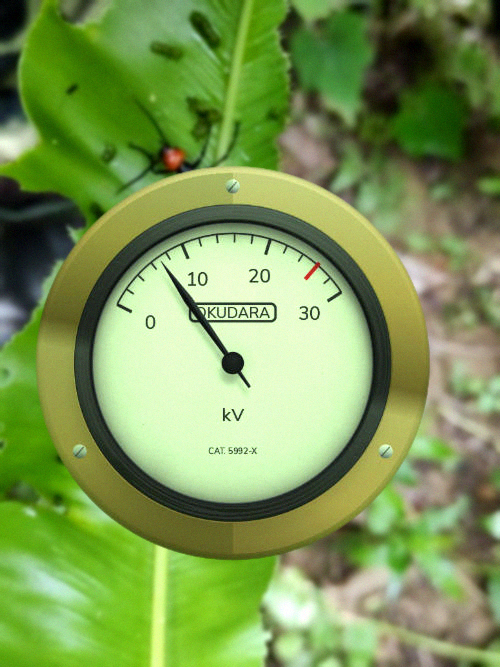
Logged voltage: 7
